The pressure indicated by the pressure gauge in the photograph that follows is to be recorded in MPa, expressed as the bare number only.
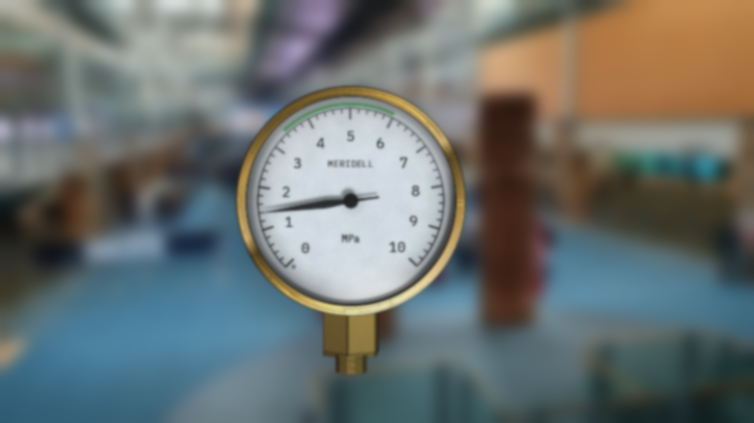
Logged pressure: 1.4
